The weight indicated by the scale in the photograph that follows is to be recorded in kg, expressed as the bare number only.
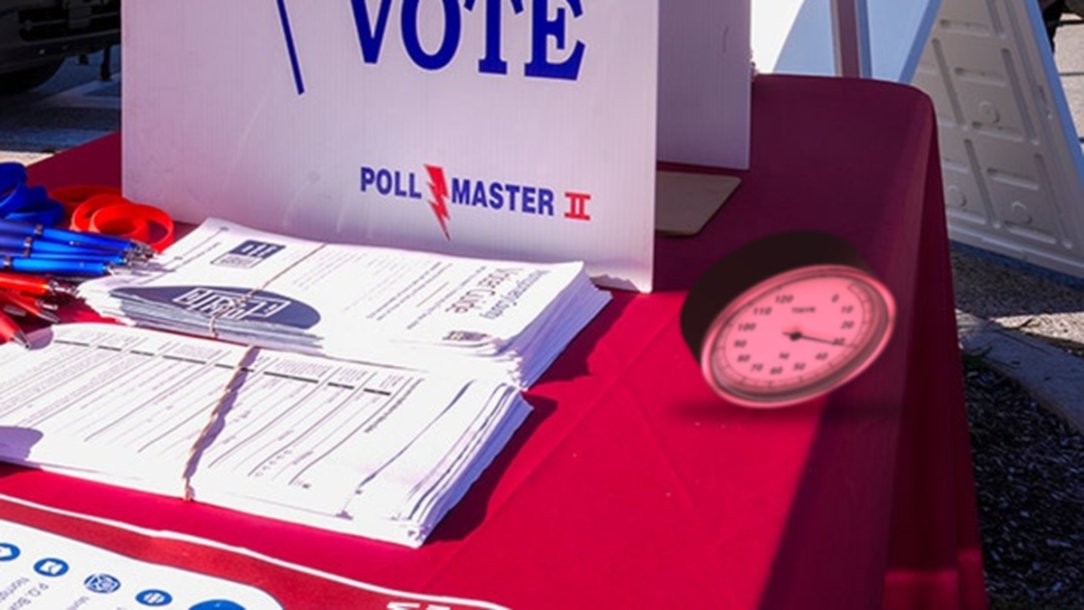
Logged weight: 30
